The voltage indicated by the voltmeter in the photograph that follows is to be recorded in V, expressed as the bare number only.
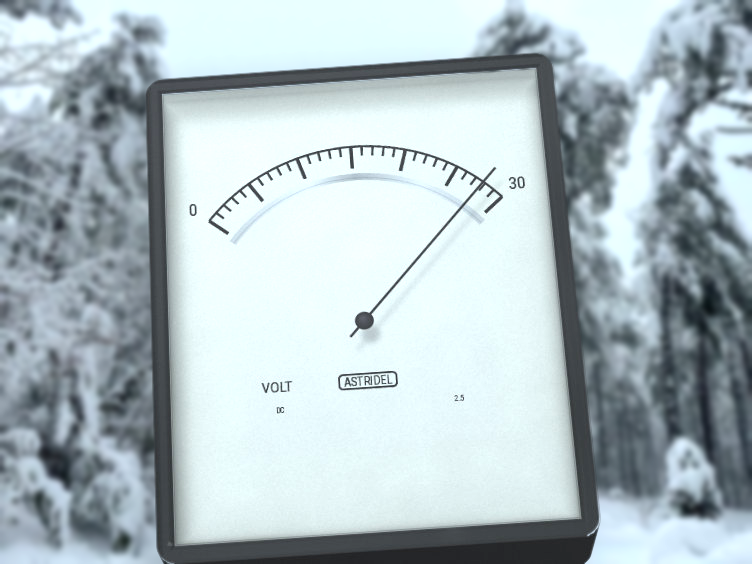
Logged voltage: 28
